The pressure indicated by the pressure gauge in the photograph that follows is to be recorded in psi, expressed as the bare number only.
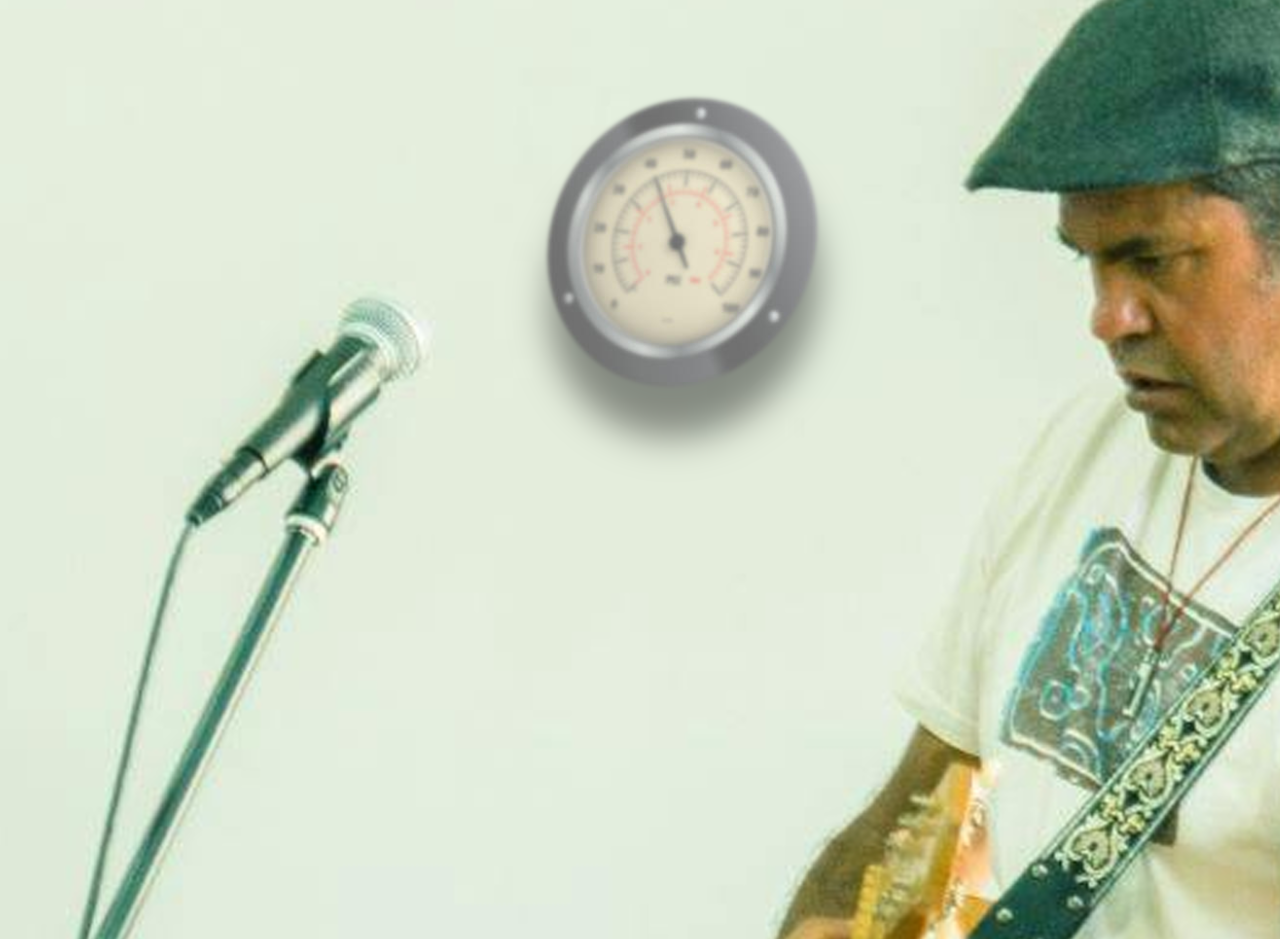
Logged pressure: 40
